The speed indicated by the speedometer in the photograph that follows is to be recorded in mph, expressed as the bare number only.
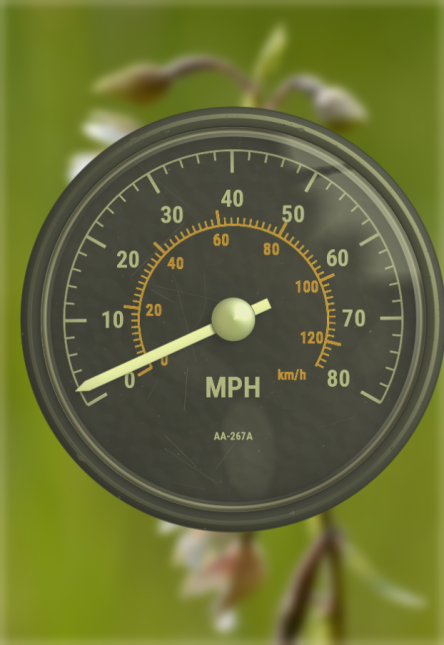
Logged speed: 2
